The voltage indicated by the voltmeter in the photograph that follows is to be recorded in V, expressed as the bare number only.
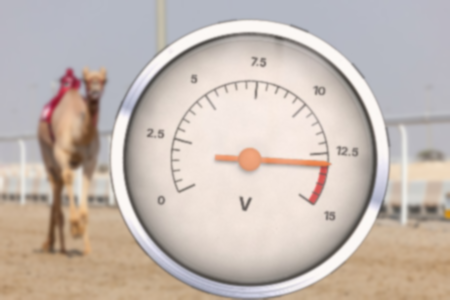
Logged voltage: 13
